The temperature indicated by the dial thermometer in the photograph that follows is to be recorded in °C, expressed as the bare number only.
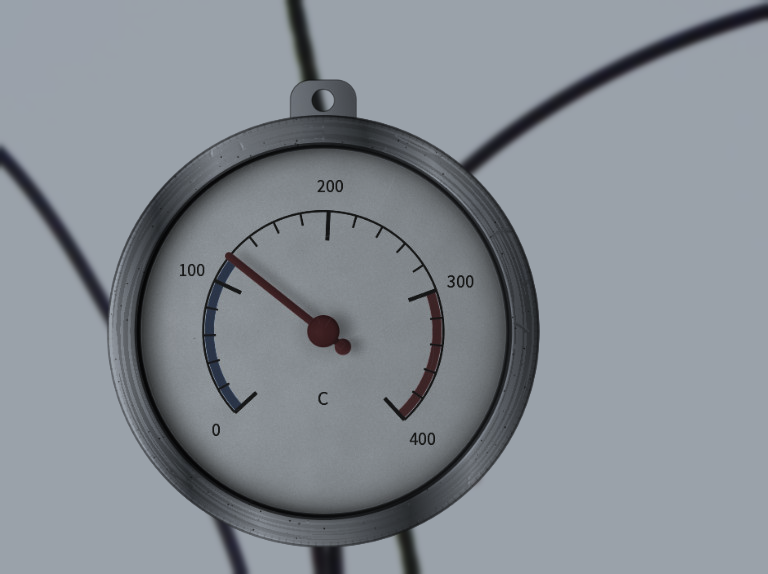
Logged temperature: 120
